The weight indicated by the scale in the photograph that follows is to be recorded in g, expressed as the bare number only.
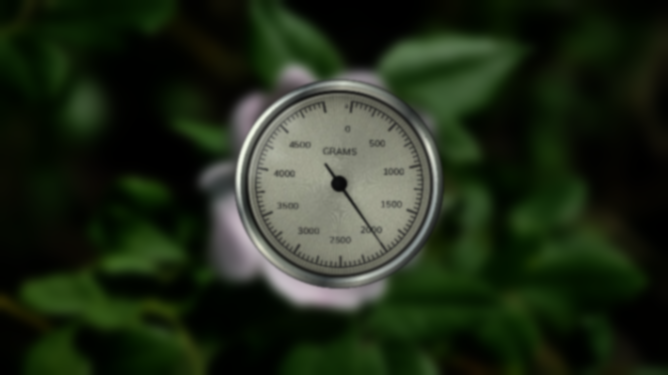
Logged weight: 2000
